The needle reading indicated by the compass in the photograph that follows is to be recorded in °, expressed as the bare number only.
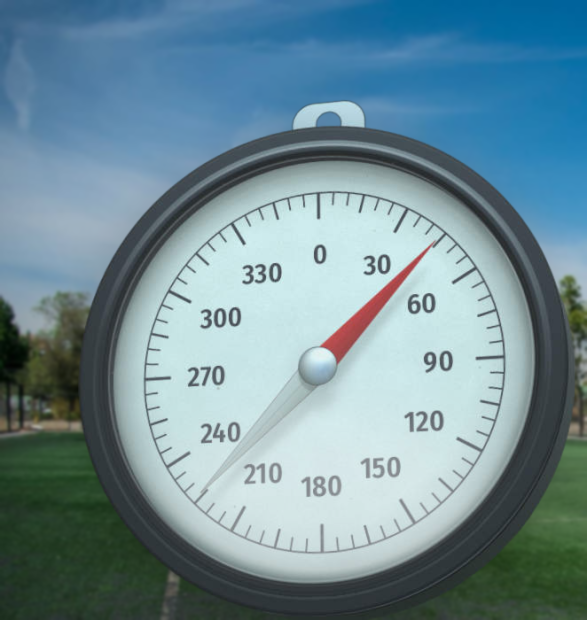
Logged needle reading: 45
